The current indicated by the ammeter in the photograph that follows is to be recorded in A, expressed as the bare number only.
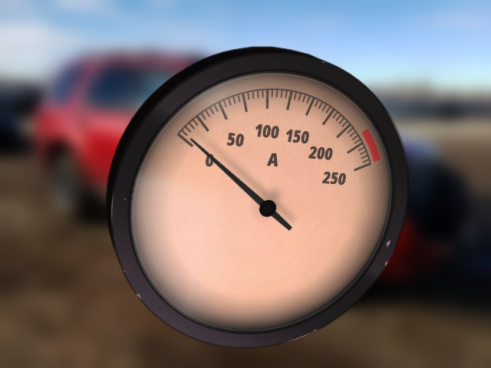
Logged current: 5
